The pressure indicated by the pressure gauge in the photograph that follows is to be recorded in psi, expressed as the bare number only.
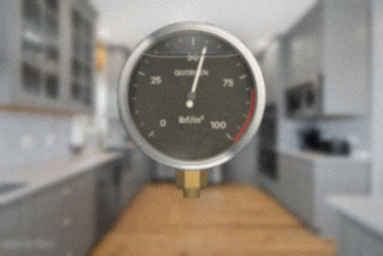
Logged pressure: 55
